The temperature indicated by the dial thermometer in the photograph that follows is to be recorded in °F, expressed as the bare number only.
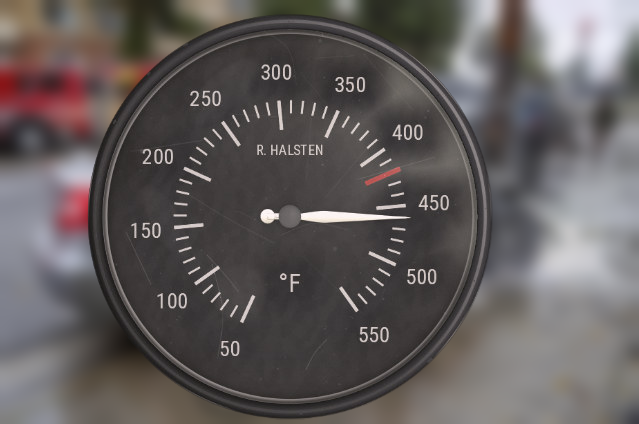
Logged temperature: 460
